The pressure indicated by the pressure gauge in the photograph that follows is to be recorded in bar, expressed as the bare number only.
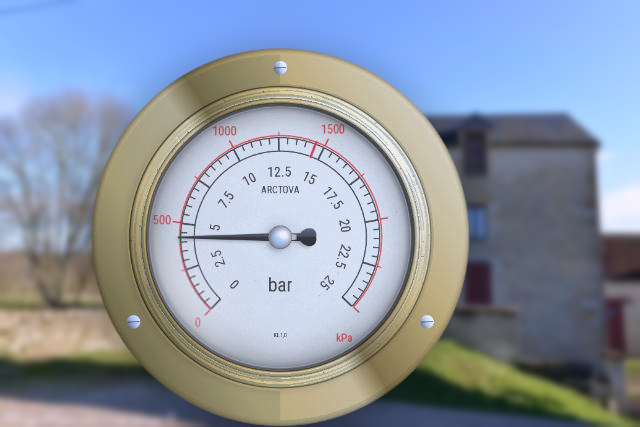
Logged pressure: 4.25
